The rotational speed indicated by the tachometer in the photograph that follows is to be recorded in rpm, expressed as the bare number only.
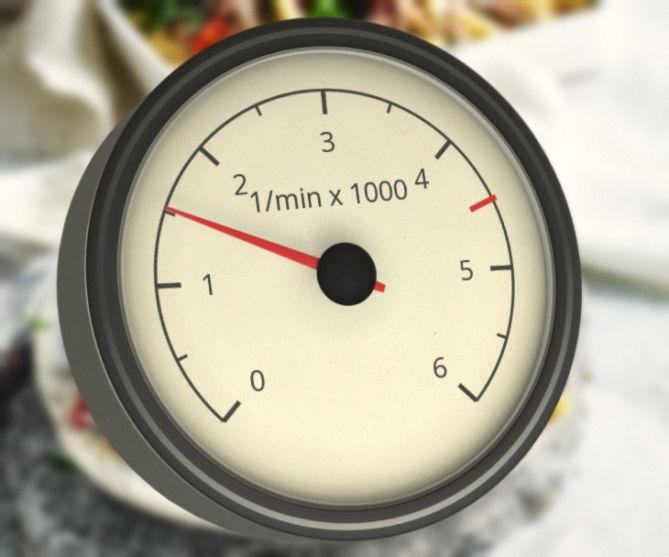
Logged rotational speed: 1500
